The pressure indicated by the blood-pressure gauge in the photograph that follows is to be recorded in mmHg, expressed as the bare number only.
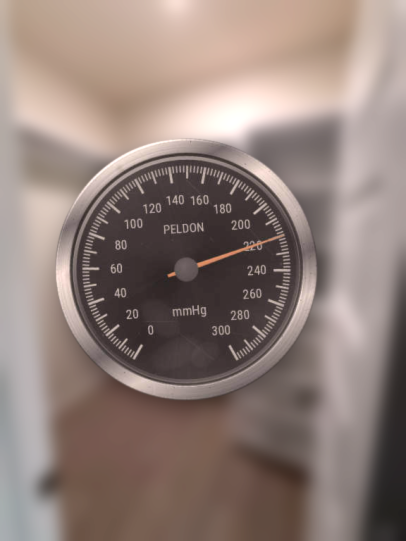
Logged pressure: 220
